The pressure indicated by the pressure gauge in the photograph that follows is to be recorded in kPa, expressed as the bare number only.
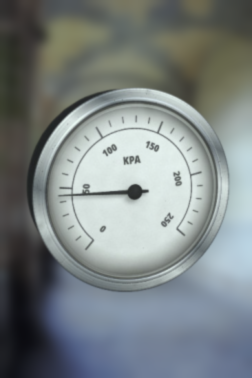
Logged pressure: 45
